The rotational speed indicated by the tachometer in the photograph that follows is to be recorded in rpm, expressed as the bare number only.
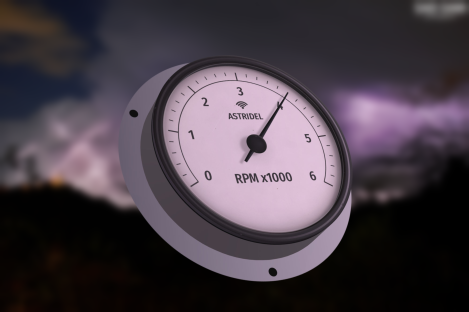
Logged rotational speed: 4000
